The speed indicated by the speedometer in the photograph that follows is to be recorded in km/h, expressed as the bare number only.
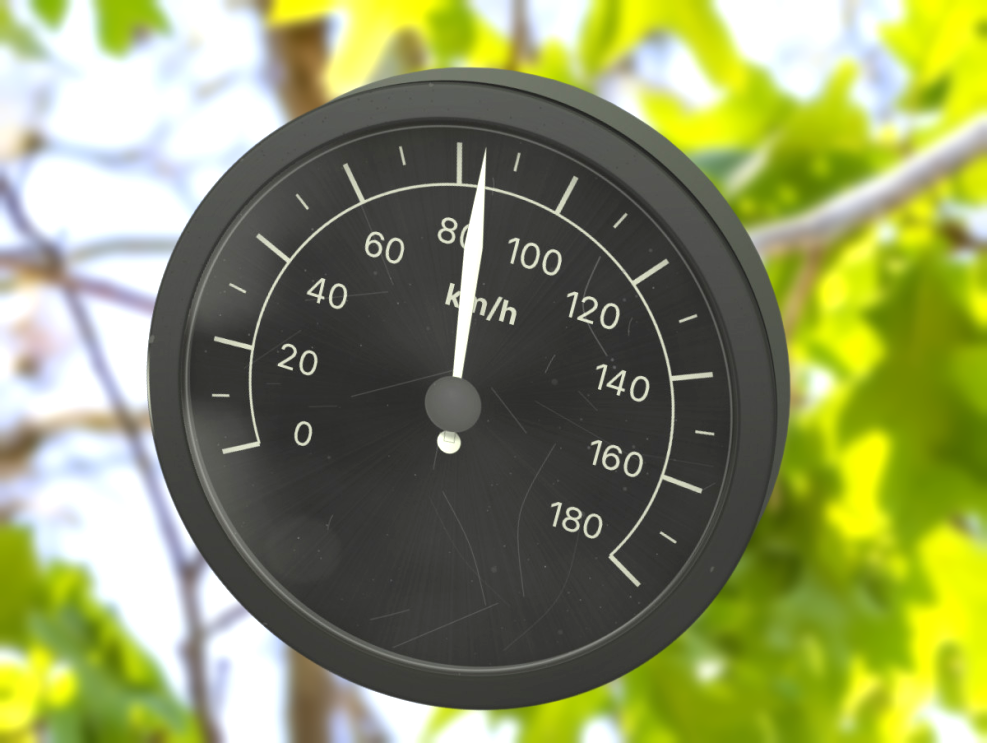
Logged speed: 85
